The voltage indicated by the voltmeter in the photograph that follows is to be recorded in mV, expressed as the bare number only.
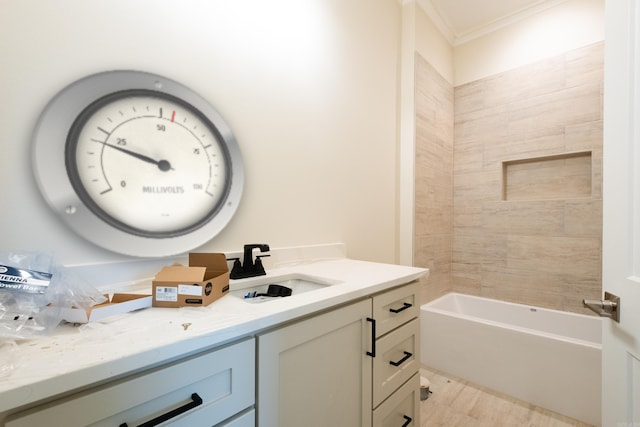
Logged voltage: 20
